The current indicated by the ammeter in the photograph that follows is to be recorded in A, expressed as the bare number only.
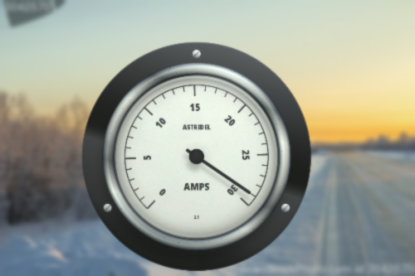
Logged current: 29
